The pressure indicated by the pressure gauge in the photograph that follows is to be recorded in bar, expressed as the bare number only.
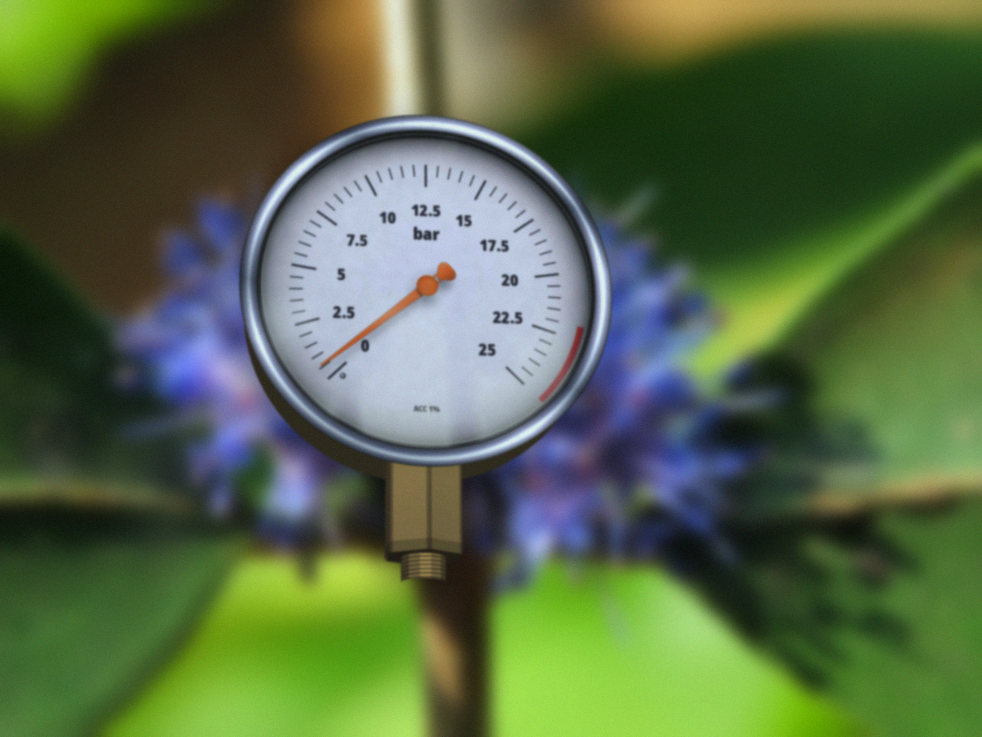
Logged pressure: 0.5
